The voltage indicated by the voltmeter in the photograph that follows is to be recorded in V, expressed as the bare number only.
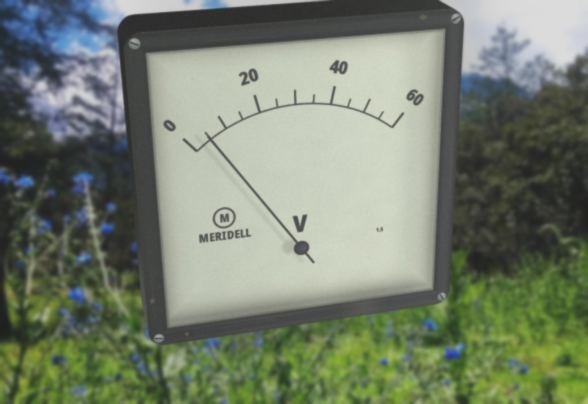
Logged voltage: 5
